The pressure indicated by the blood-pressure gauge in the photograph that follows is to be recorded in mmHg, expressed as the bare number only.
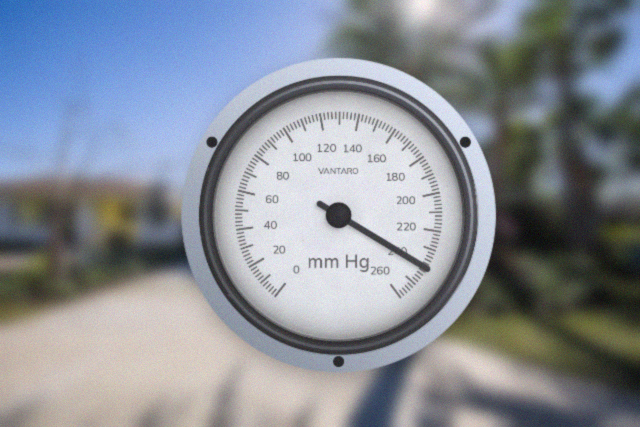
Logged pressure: 240
